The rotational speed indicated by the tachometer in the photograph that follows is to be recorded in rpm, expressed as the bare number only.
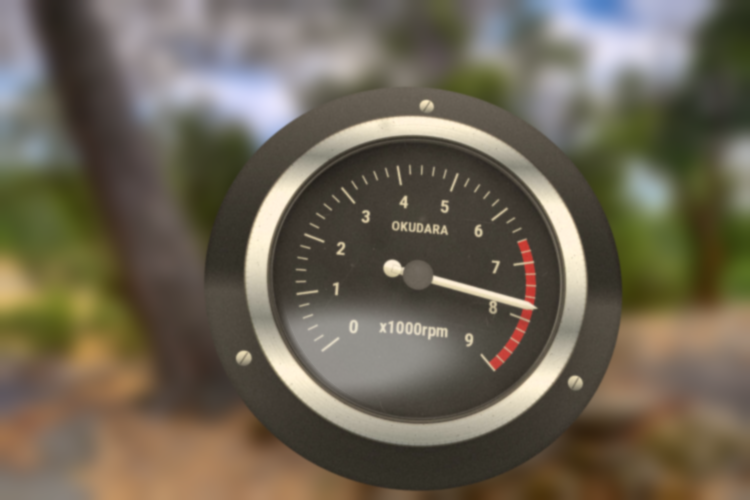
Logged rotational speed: 7800
